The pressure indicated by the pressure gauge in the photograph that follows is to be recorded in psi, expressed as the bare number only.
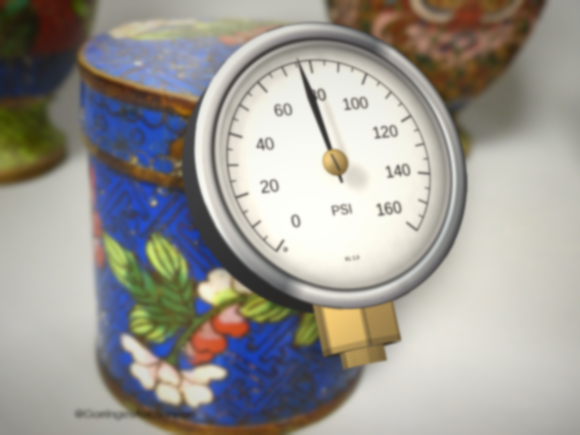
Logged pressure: 75
